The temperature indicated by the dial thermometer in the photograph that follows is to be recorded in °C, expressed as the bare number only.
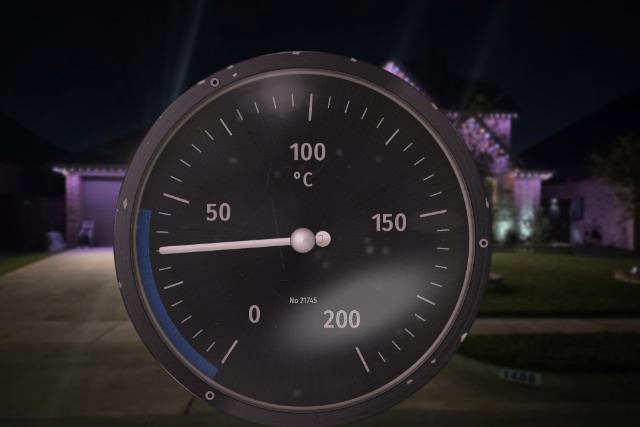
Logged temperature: 35
